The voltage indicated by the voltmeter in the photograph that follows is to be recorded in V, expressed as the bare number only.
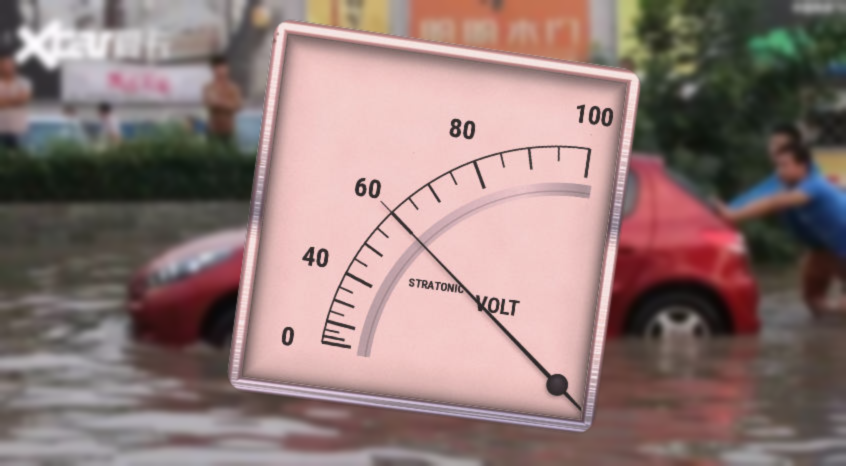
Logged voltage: 60
